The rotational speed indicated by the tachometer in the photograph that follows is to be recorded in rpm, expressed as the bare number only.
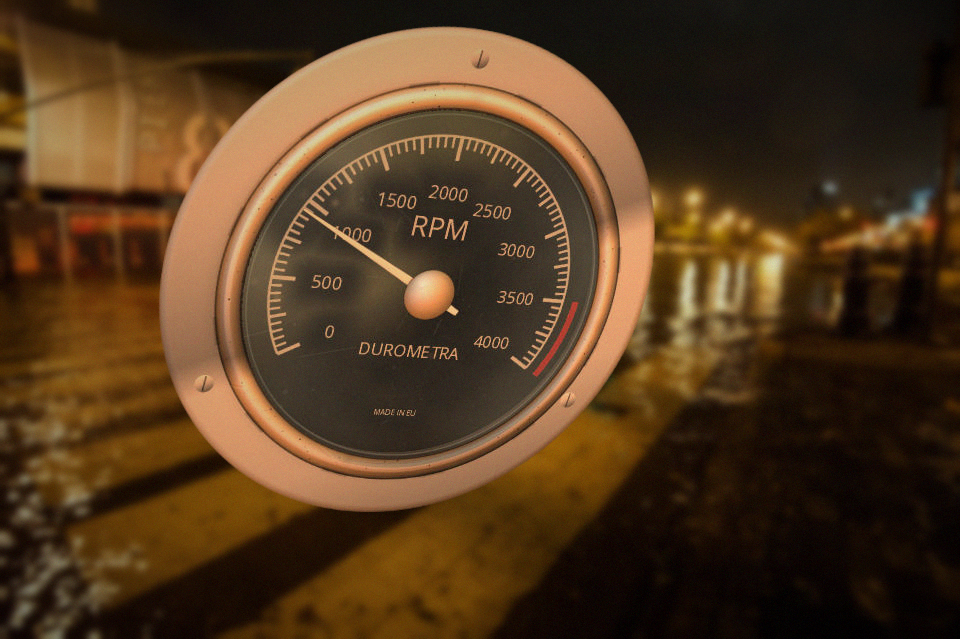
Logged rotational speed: 950
